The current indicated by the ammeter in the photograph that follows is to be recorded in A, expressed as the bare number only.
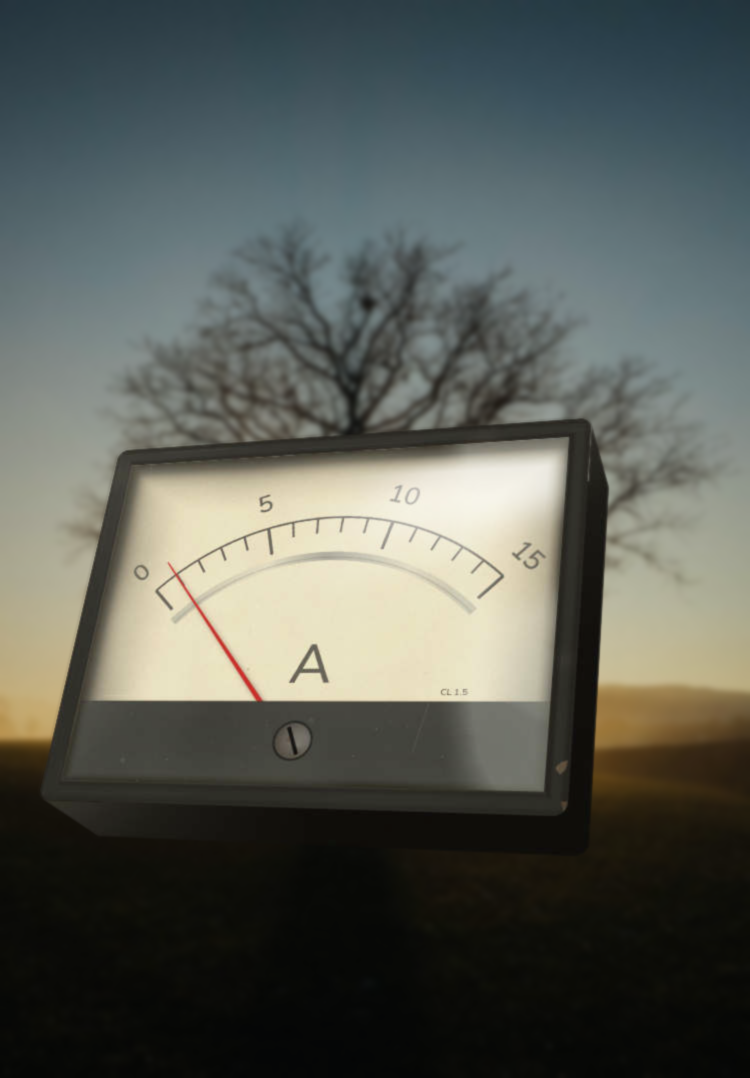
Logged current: 1
